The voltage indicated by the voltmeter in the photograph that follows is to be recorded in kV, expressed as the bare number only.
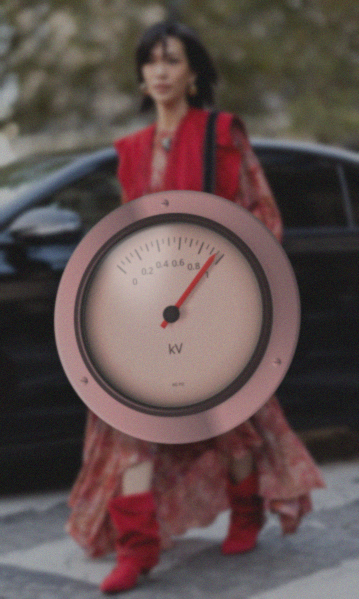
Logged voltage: 0.95
